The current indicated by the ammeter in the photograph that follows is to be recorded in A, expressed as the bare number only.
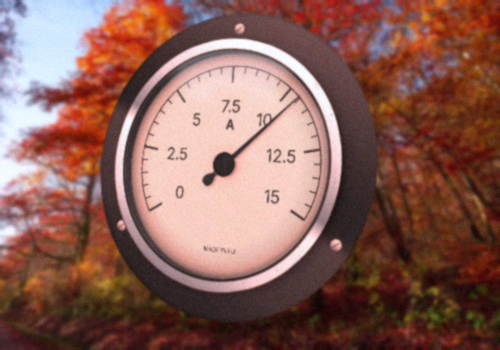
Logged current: 10.5
